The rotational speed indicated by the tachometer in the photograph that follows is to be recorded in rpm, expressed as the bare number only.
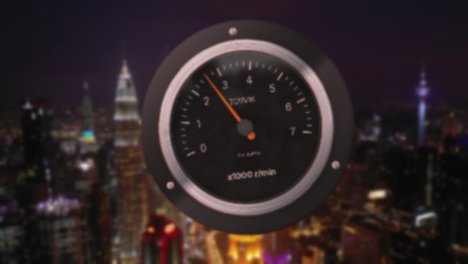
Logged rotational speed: 2600
